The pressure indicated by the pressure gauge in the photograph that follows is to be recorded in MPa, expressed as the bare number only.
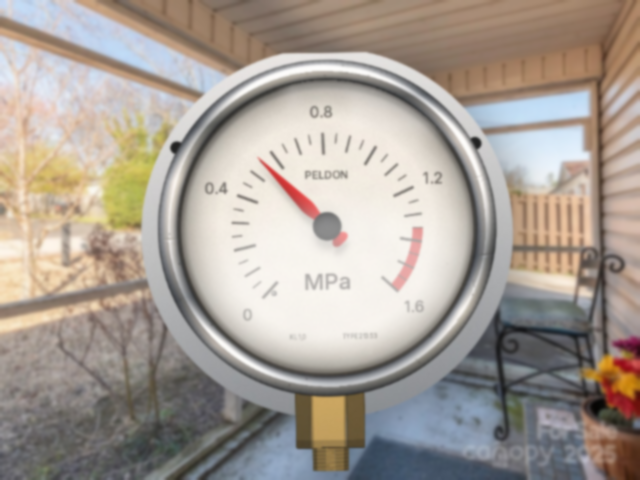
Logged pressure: 0.55
